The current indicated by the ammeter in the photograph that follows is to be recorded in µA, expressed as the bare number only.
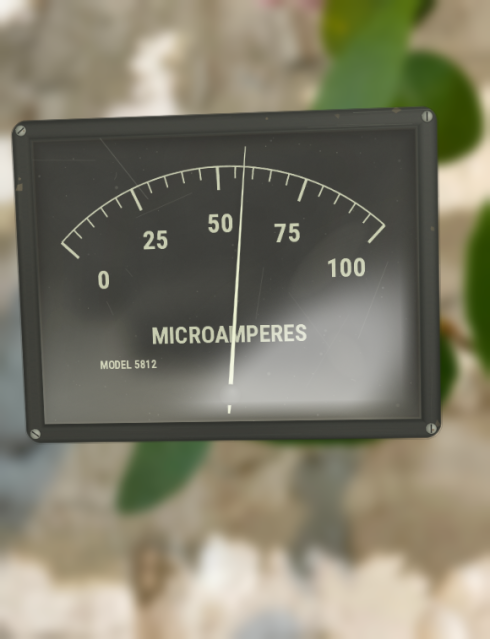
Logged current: 57.5
